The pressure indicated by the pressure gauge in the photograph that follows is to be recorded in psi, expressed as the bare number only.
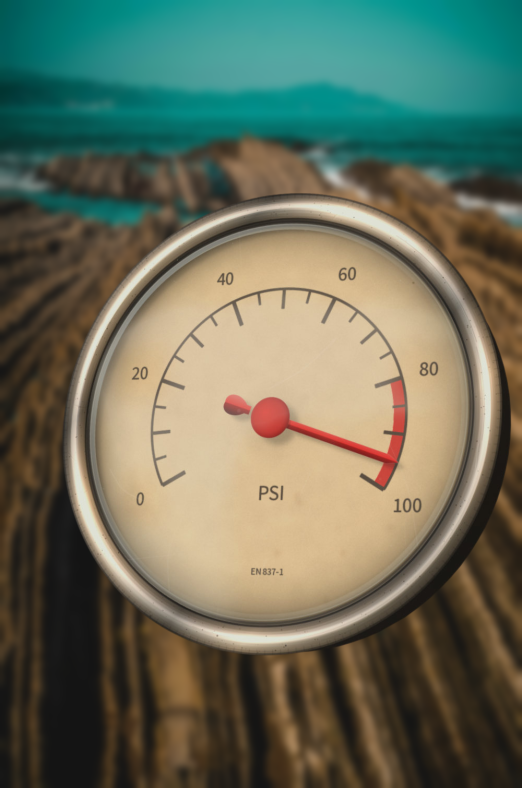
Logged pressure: 95
